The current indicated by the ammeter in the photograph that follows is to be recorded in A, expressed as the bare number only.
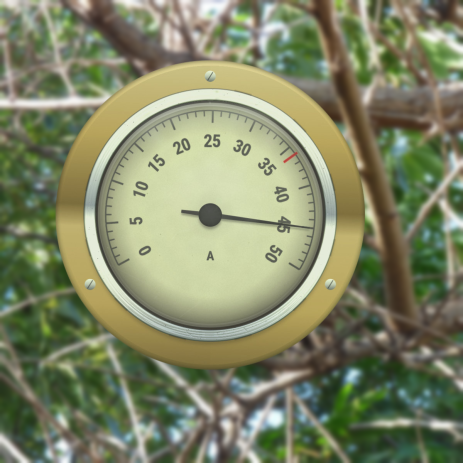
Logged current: 45
